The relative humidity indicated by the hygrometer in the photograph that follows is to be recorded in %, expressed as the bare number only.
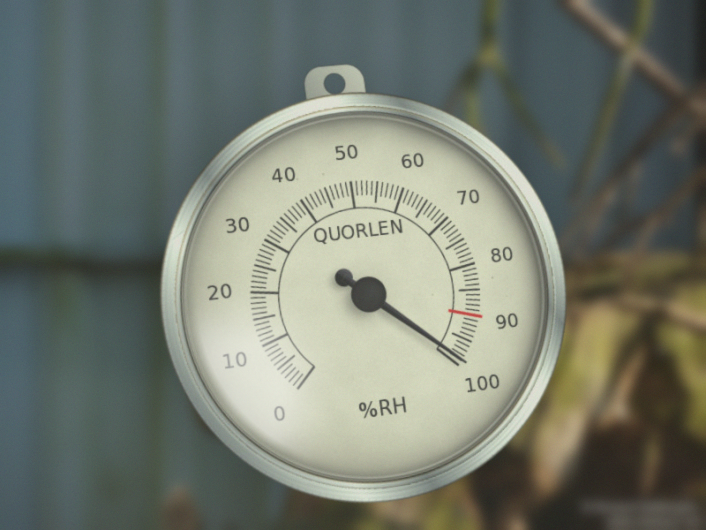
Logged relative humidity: 99
